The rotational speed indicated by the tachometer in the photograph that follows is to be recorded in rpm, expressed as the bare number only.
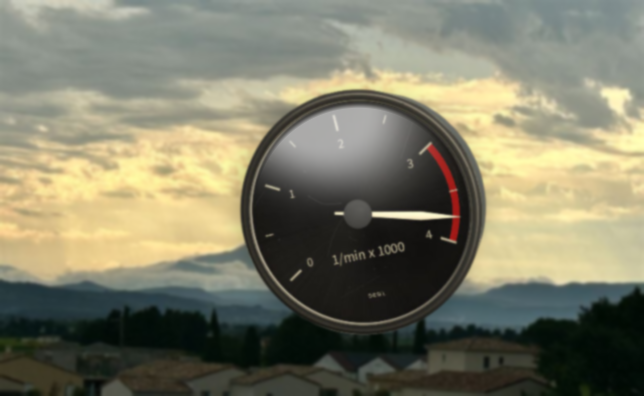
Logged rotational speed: 3750
